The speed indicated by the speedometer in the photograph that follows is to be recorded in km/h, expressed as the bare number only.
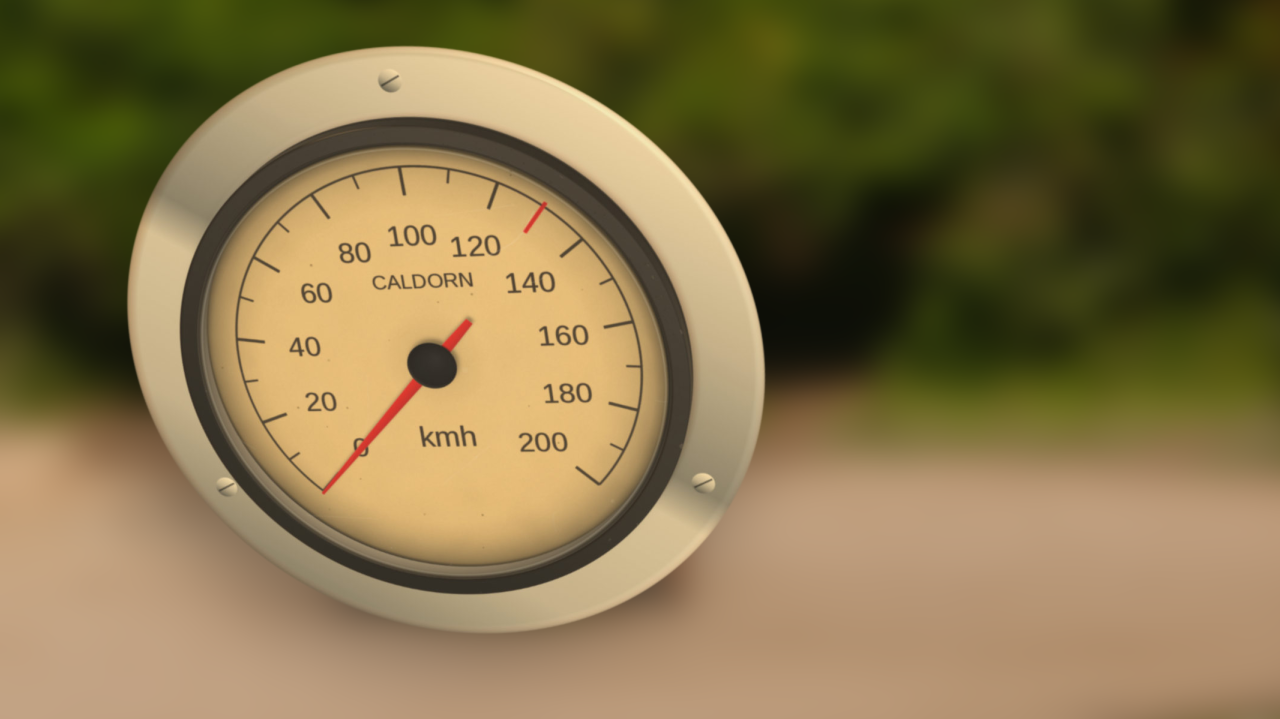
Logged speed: 0
